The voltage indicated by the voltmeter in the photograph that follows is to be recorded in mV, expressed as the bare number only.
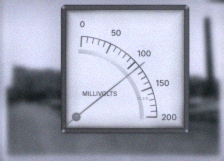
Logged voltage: 110
